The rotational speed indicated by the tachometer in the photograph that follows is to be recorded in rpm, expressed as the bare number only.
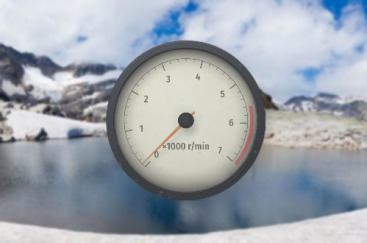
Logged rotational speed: 100
